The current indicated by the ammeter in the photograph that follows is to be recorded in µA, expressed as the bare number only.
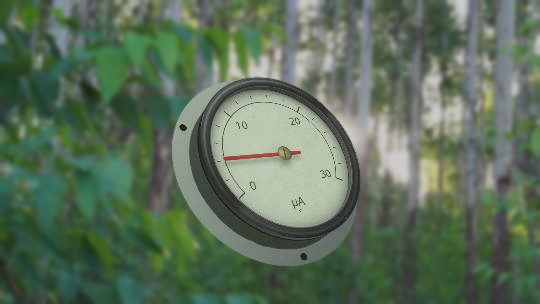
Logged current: 4
